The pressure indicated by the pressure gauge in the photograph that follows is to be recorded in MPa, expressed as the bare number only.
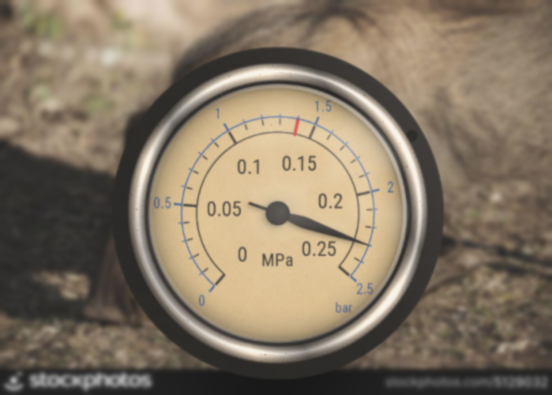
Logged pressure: 0.23
